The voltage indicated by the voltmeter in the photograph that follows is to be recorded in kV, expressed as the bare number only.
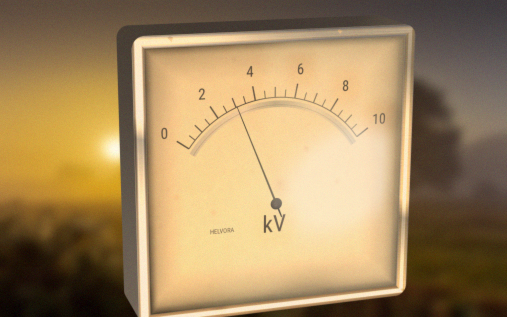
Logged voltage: 3
